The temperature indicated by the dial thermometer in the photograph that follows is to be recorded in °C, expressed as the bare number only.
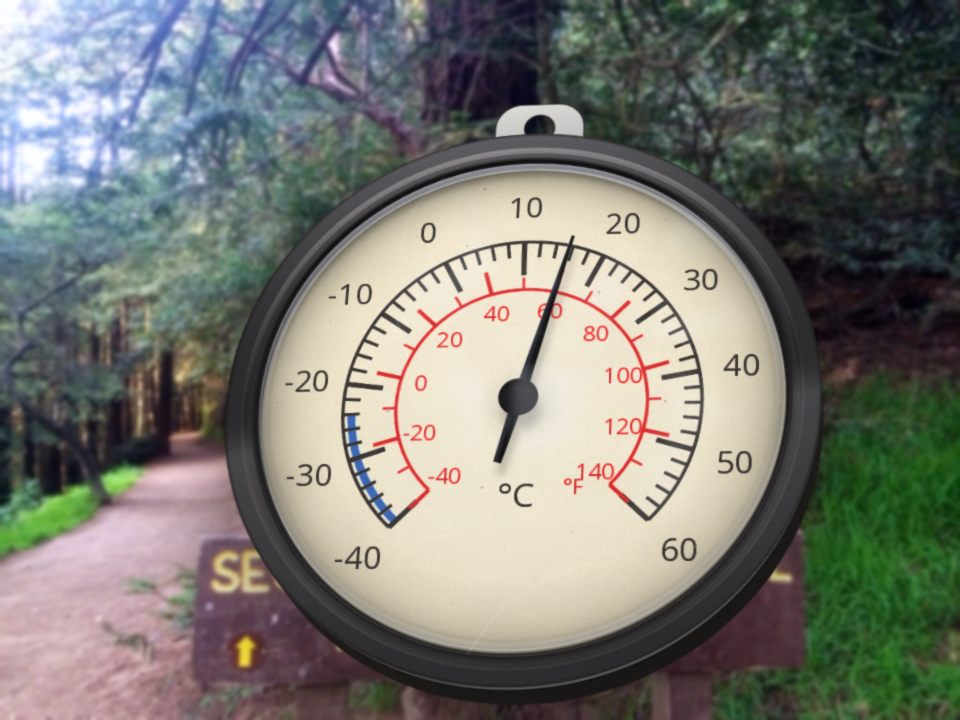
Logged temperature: 16
